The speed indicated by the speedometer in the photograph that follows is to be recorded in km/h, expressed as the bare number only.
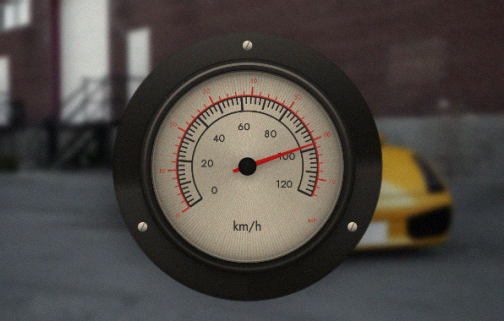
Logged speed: 98
